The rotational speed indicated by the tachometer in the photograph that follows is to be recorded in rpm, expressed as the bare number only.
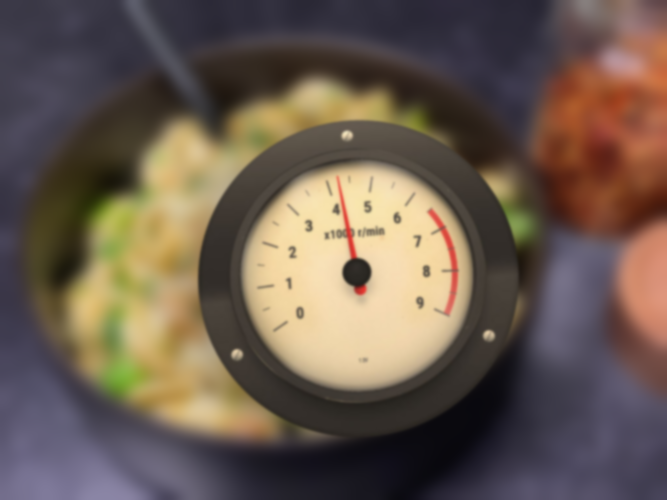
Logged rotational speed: 4250
